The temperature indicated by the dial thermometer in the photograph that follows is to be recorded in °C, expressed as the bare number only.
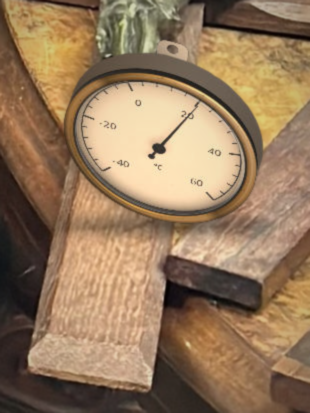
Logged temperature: 20
